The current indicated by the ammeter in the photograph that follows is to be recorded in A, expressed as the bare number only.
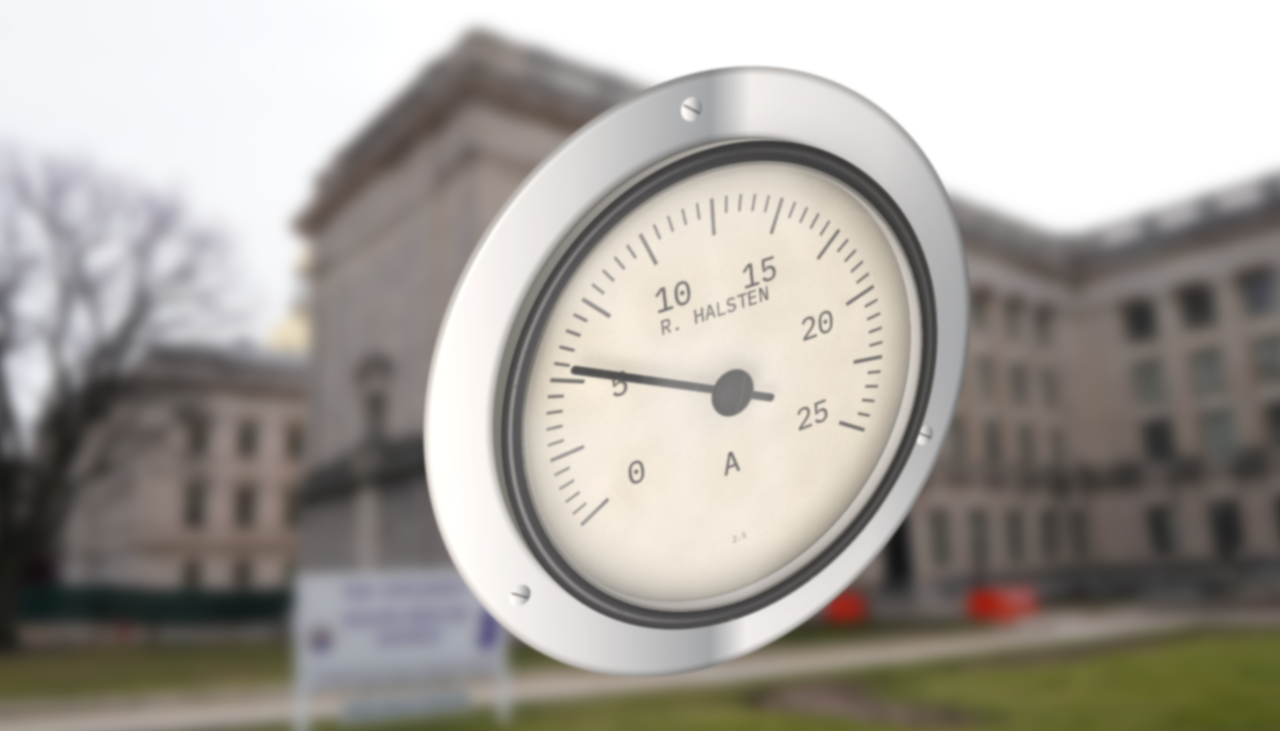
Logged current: 5.5
